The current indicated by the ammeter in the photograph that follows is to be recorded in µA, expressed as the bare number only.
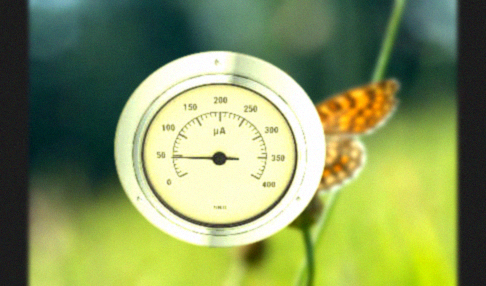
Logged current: 50
